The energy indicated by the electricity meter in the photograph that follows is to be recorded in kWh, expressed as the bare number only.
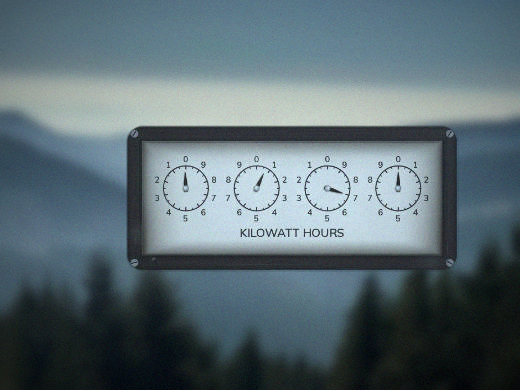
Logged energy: 70
